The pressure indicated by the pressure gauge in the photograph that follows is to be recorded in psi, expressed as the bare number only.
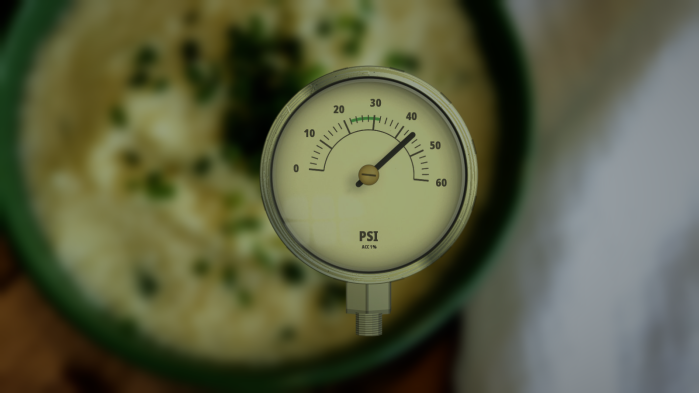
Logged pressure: 44
